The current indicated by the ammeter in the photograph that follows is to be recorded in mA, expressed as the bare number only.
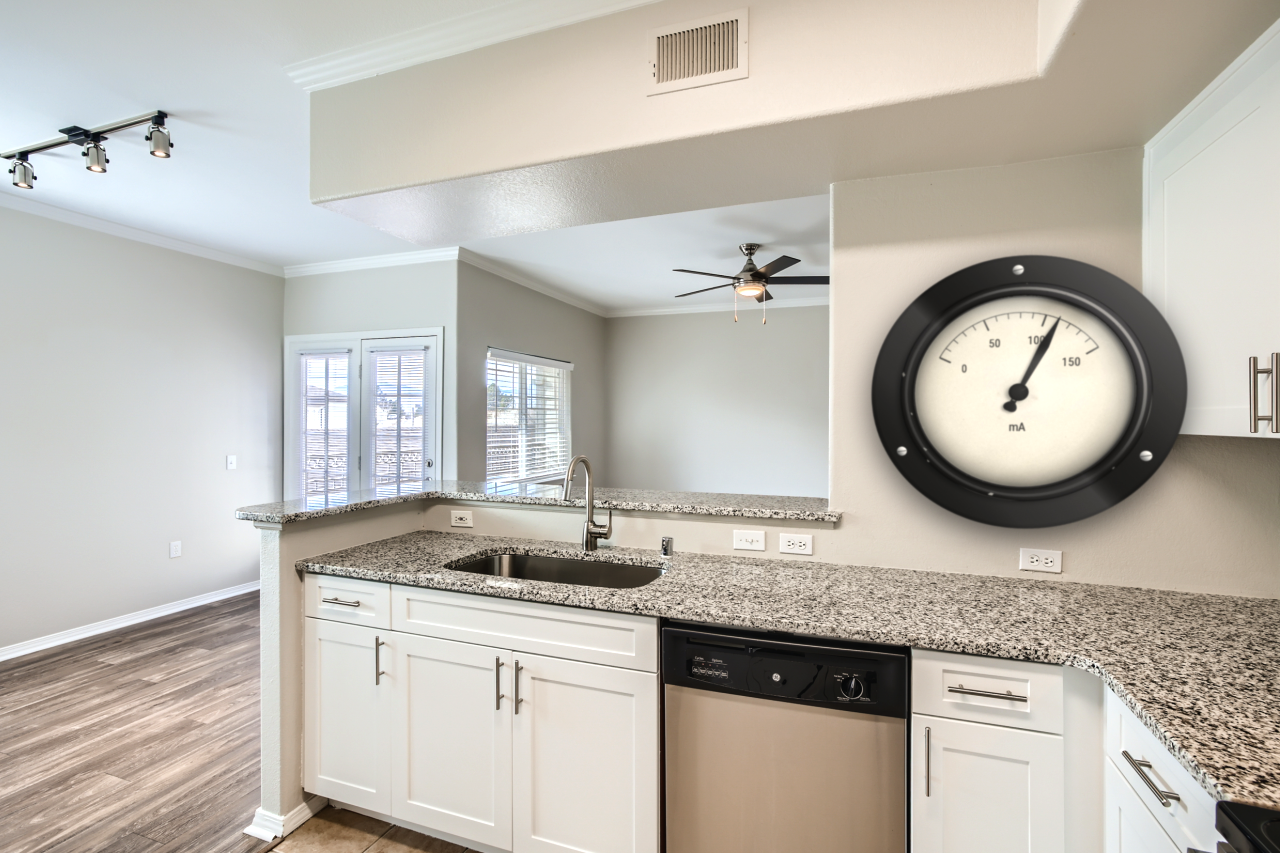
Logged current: 110
